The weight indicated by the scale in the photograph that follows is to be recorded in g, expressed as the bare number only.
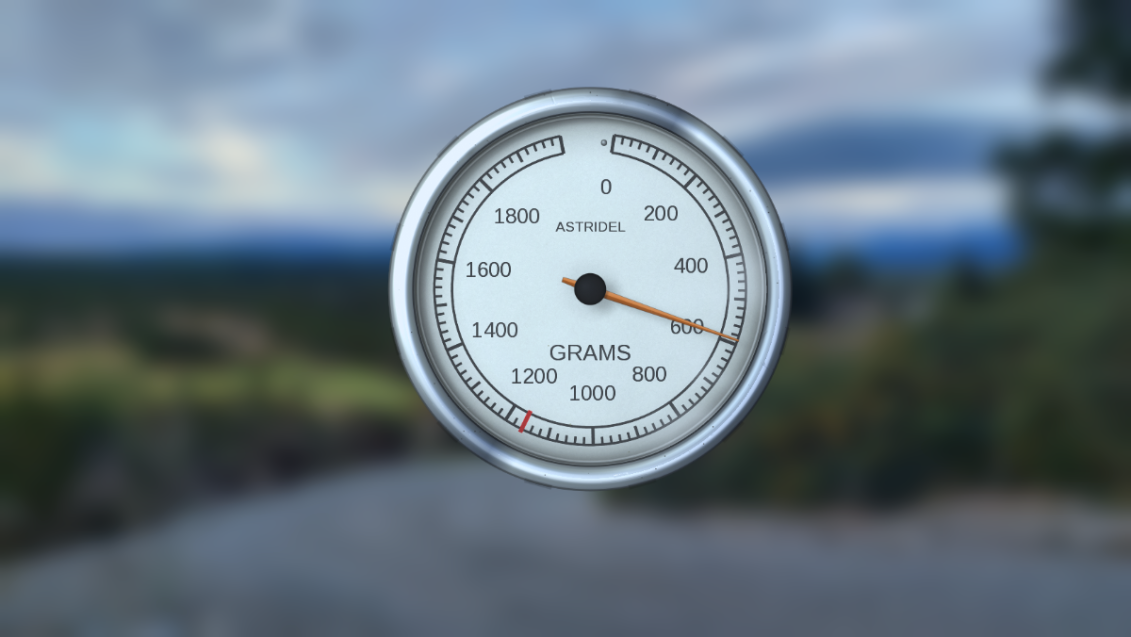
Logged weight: 590
